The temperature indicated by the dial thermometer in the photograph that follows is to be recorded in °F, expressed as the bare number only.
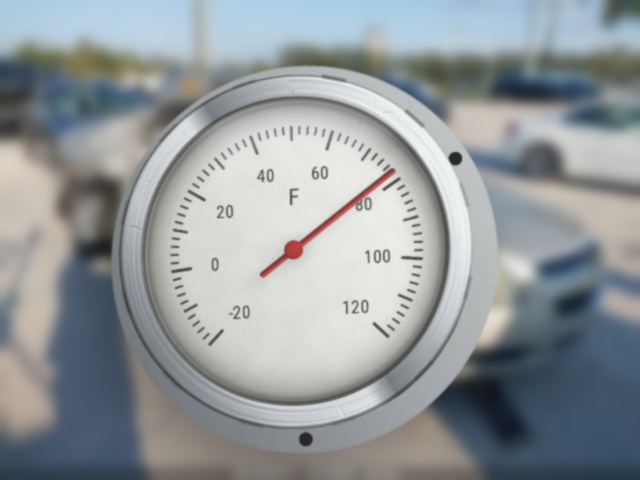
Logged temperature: 78
